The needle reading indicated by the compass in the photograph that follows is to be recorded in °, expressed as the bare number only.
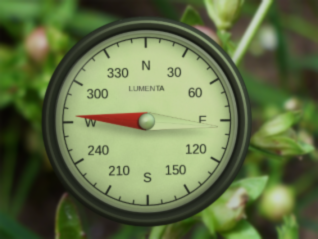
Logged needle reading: 275
